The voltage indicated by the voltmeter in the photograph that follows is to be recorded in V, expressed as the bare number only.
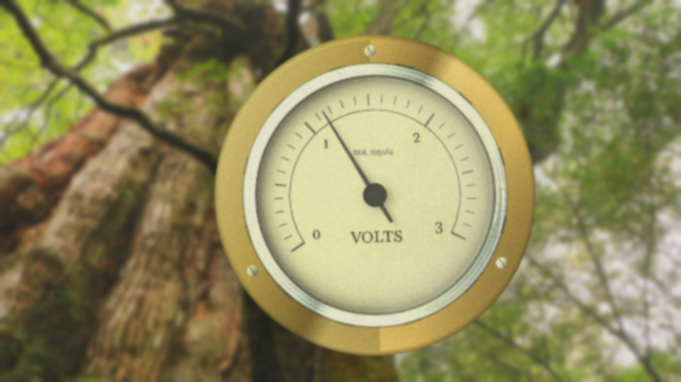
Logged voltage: 1.15
